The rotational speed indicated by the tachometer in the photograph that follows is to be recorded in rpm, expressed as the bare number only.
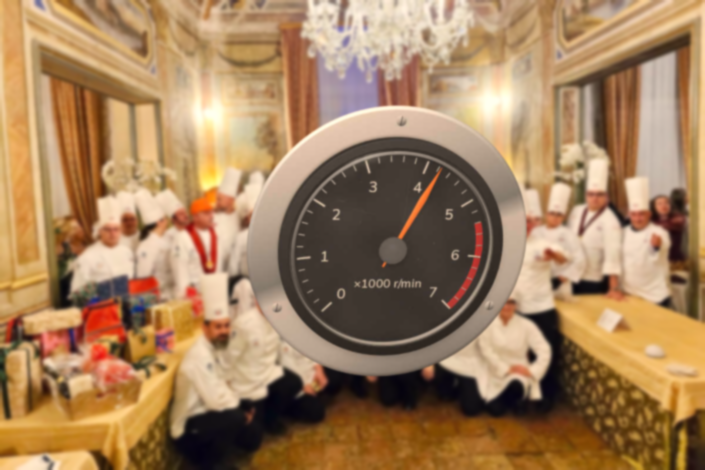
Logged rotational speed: 4200
